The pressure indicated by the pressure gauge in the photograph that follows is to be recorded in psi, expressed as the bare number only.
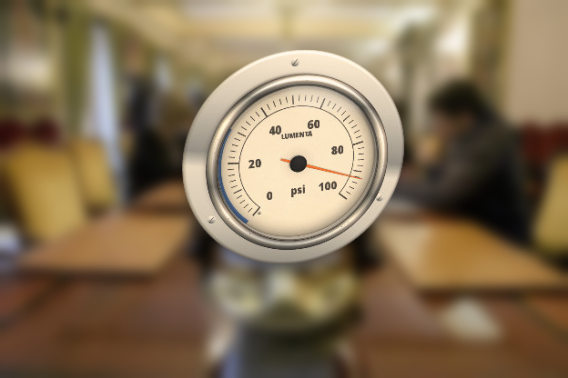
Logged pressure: 92
